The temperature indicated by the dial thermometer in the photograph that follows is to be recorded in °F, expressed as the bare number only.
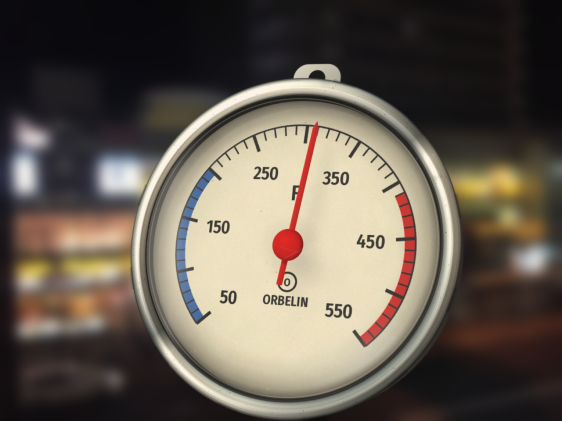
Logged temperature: 310
